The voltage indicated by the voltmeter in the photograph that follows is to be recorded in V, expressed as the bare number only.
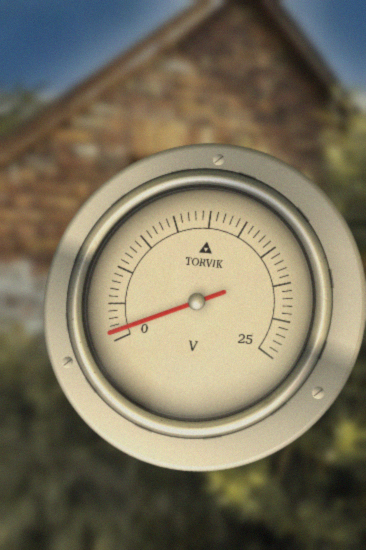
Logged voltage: 0.5
